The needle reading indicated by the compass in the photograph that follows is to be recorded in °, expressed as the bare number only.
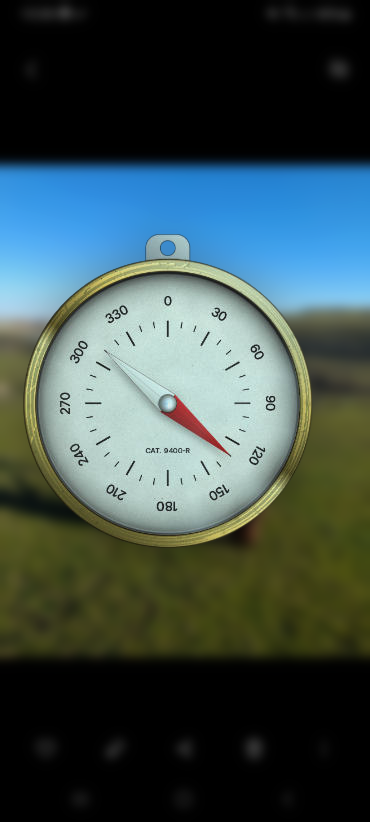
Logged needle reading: 130
